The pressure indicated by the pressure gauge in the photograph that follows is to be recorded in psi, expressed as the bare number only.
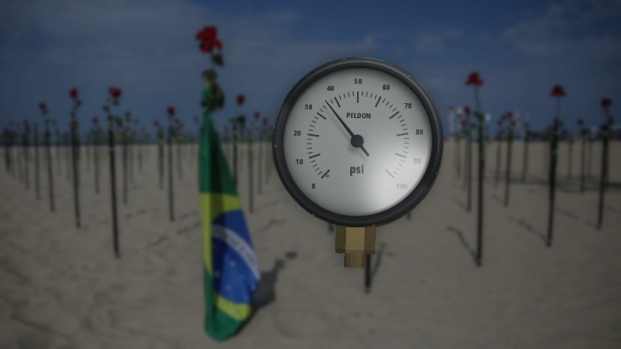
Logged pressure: 36
